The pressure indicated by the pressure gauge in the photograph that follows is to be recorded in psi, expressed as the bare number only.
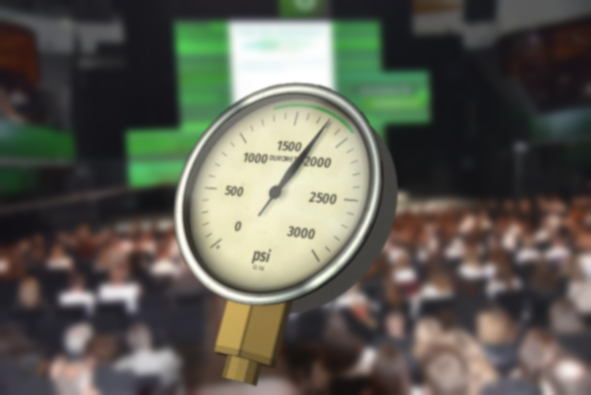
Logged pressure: 1800
